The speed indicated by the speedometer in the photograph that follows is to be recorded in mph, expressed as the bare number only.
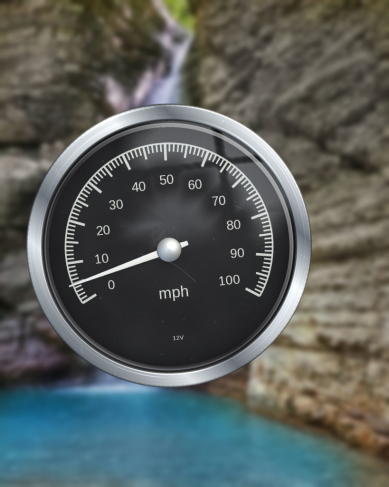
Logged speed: 5
